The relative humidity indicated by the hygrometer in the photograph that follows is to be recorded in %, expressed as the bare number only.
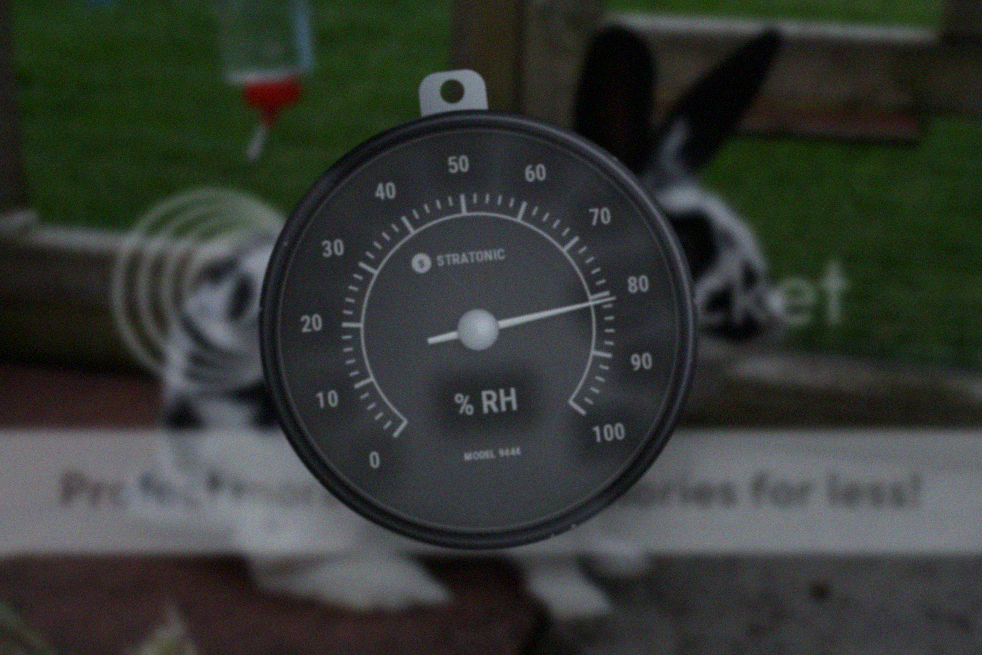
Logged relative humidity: 81
